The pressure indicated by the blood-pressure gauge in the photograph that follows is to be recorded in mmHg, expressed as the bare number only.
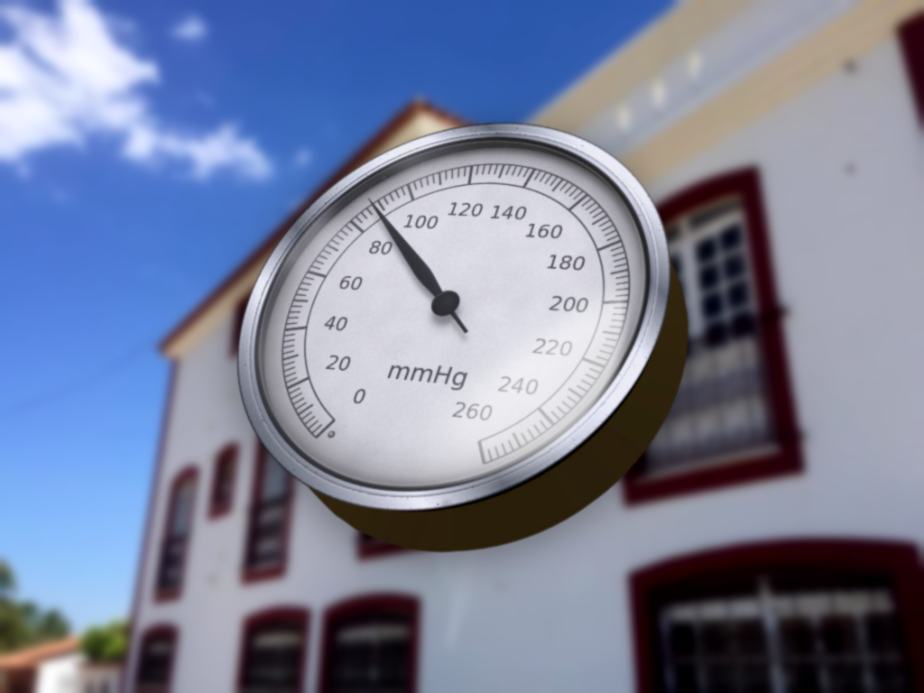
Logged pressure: 88
